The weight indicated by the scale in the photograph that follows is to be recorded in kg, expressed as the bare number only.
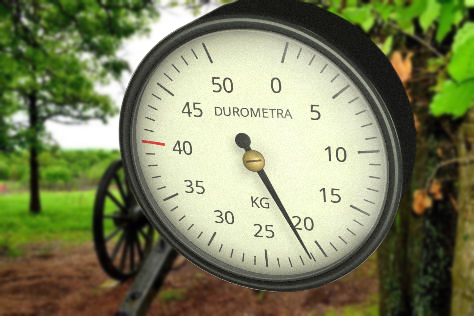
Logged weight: 21
